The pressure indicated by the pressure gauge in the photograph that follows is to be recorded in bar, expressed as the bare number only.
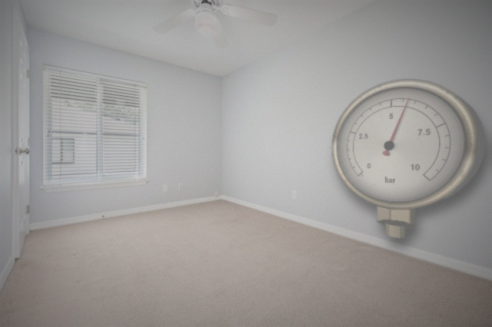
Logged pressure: 5.75
